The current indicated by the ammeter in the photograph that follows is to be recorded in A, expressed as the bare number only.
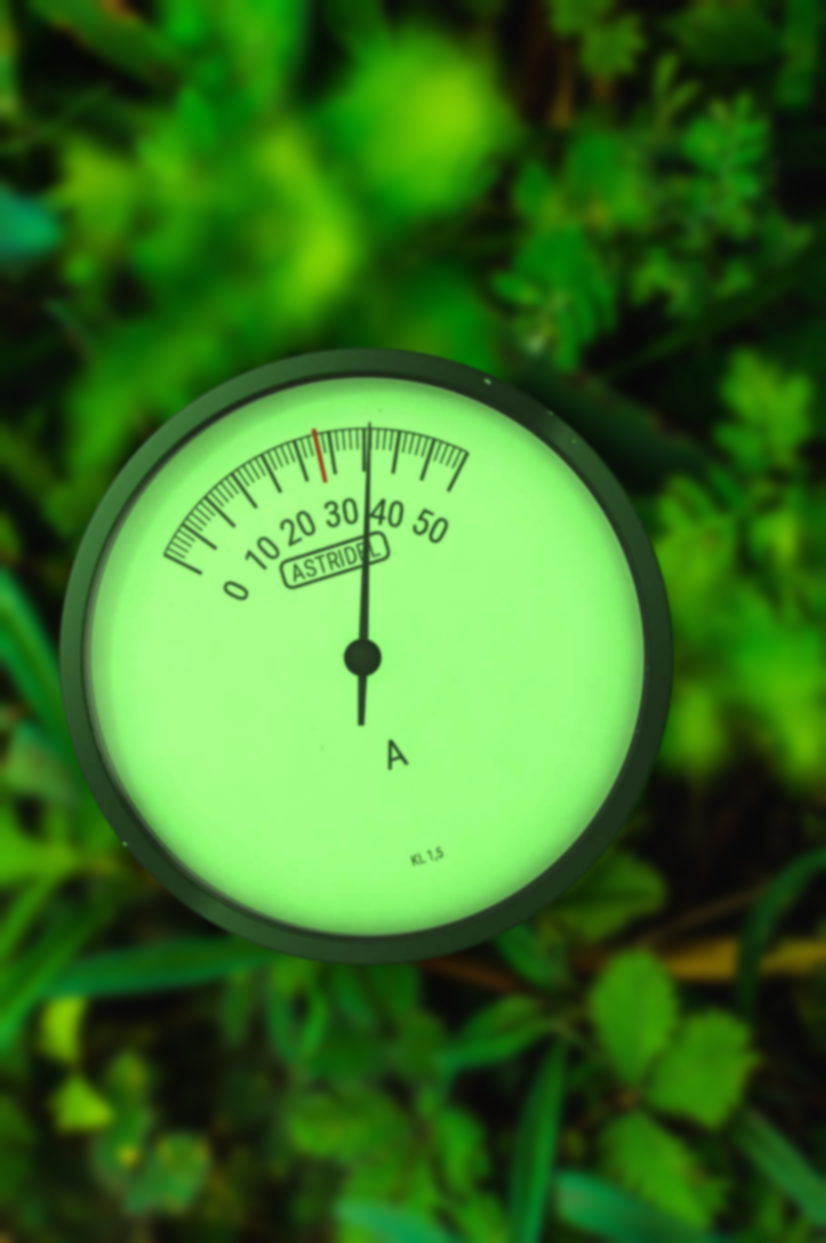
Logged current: 36
